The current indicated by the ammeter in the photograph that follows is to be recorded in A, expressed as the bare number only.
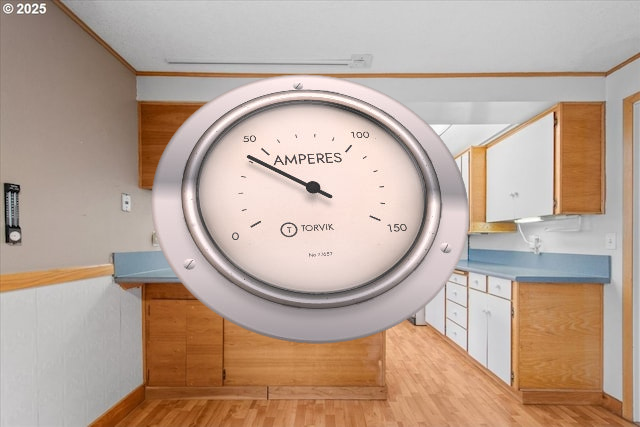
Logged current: 40
